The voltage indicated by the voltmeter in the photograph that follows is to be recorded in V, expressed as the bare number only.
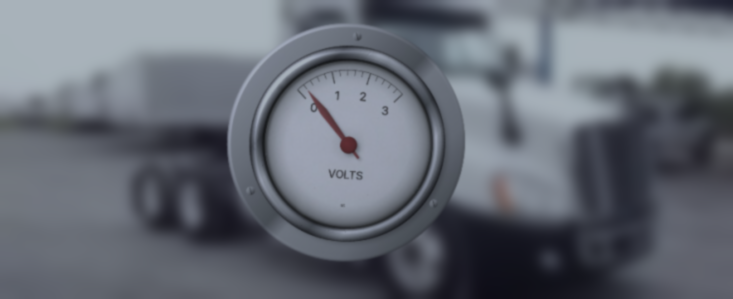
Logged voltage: 0.2
